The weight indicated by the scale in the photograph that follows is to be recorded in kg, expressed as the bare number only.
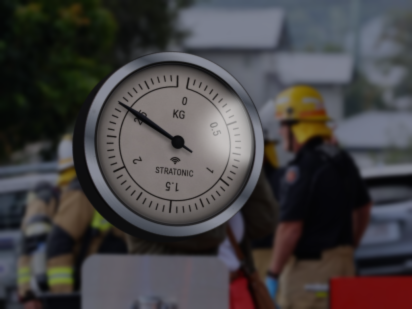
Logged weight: 2.5
